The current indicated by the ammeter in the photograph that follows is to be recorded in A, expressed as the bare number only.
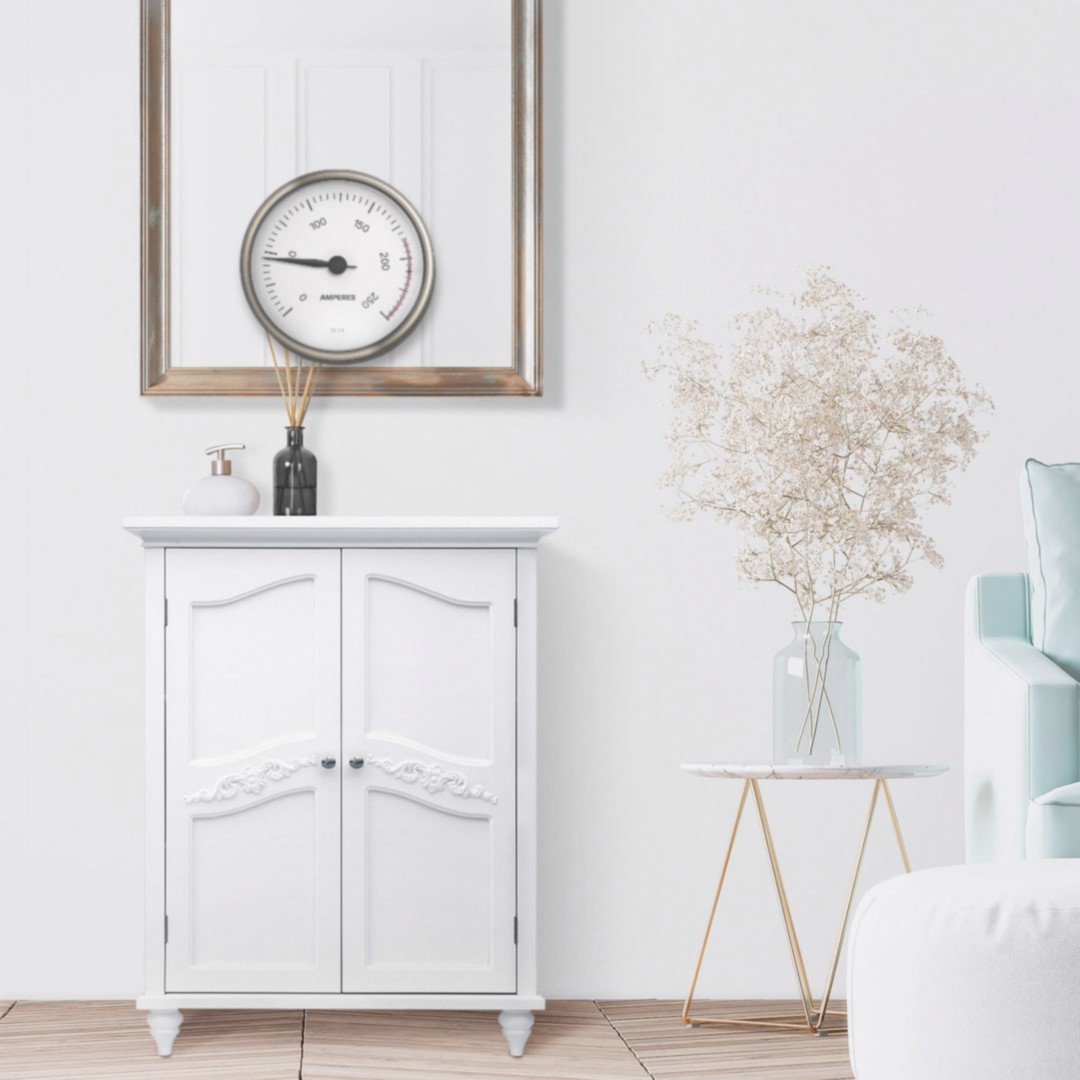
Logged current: 45
